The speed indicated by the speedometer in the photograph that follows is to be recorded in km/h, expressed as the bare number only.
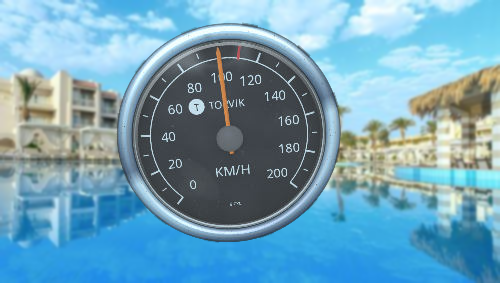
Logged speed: 100
